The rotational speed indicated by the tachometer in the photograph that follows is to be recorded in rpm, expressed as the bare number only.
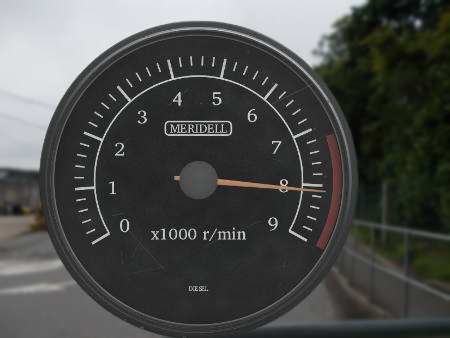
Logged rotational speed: 8100
